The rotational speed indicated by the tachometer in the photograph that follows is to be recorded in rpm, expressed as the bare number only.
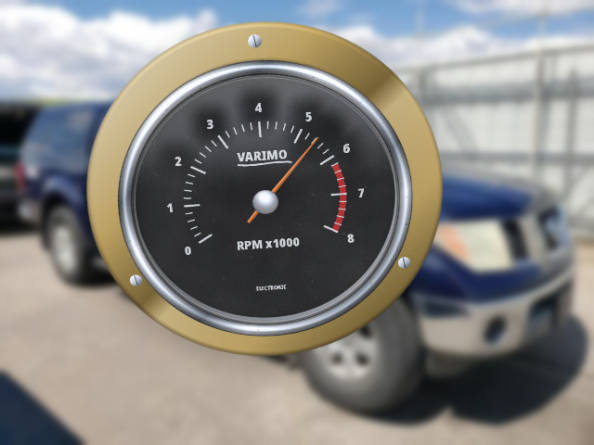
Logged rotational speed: 5400
